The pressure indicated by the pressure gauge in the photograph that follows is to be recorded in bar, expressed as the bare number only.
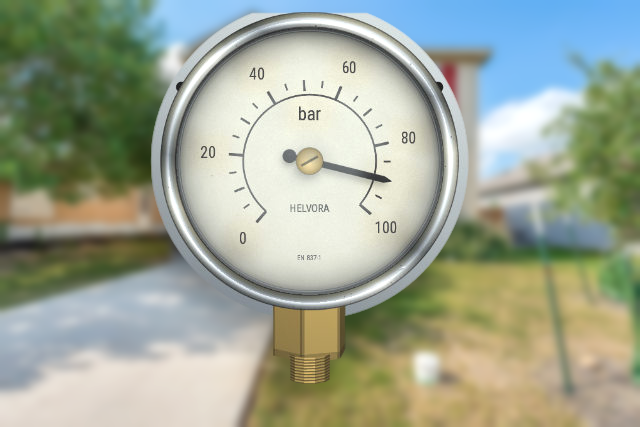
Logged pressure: 90
